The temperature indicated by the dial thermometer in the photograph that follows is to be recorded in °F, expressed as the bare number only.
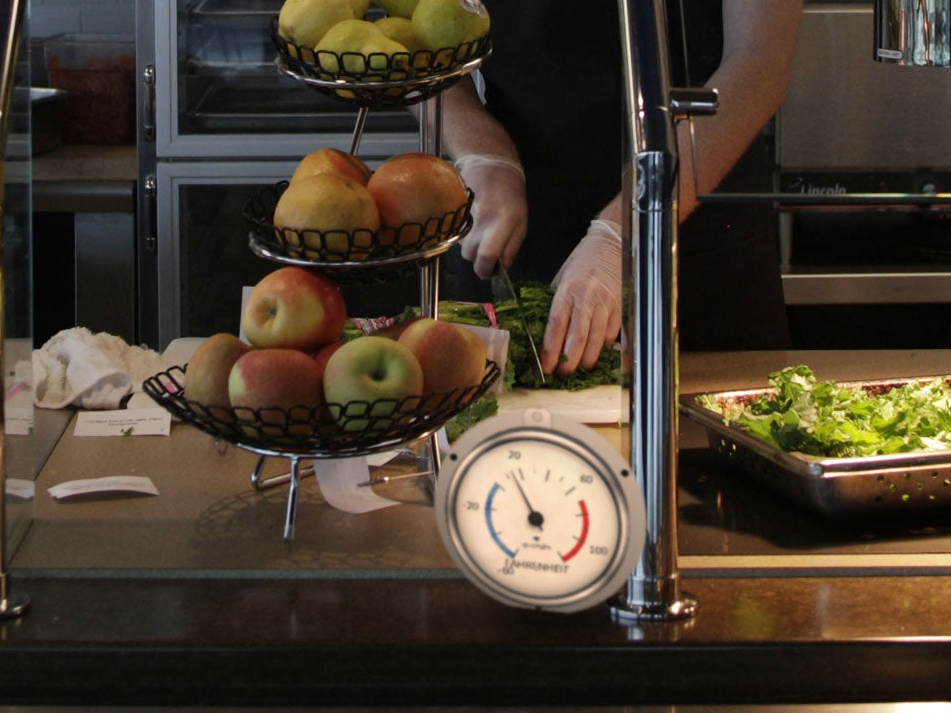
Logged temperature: 15
